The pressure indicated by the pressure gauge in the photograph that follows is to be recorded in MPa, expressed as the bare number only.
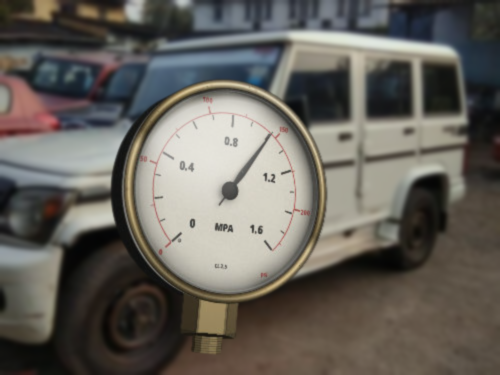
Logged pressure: 1
